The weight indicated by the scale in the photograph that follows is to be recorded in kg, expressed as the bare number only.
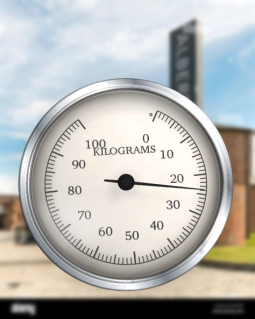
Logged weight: 24
